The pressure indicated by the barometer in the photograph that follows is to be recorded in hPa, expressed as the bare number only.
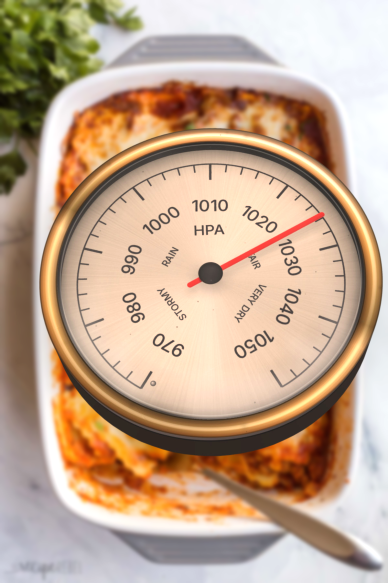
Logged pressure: 1026
